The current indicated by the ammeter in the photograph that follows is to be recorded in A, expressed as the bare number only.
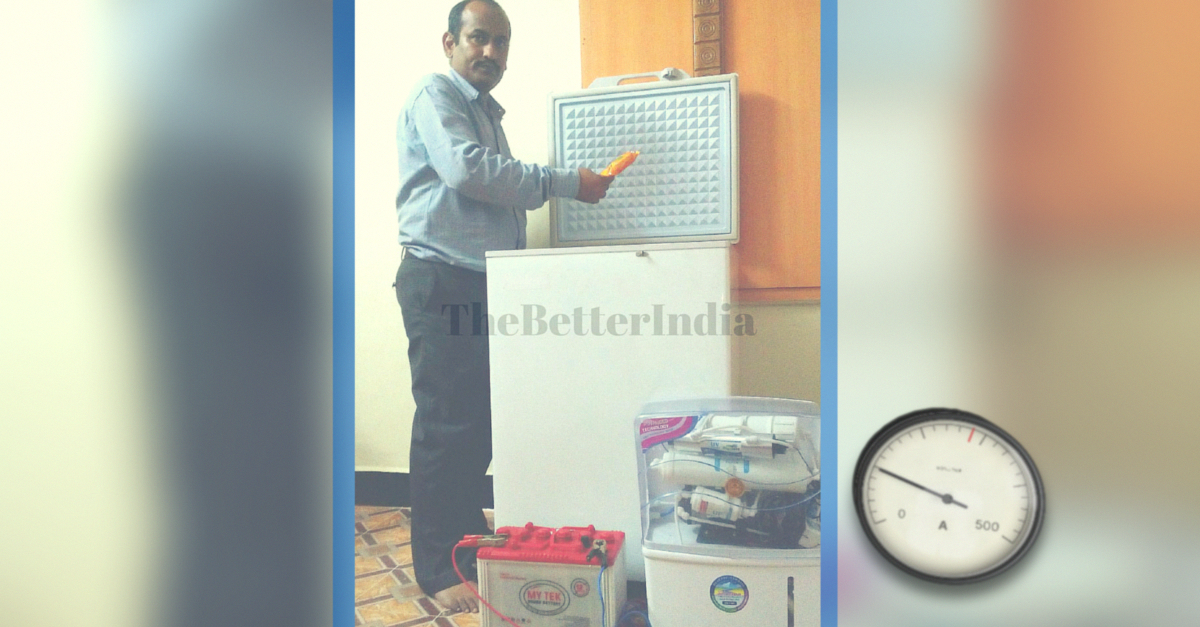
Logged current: 100
